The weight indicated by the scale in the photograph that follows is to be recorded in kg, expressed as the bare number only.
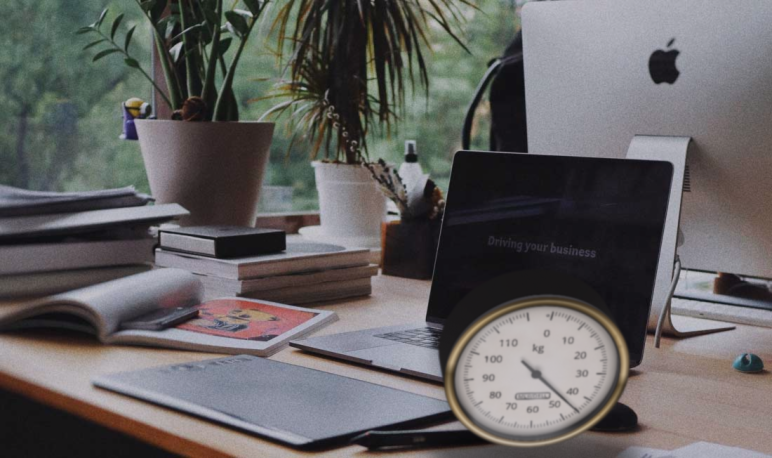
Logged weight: 45
